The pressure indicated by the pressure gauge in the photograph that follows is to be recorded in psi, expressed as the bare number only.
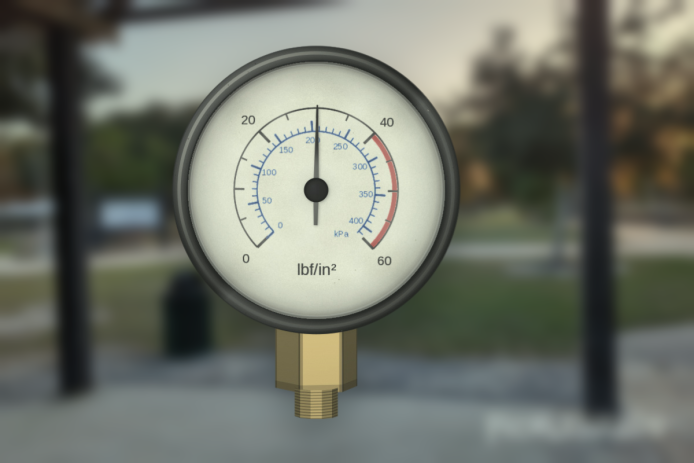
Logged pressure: 30
